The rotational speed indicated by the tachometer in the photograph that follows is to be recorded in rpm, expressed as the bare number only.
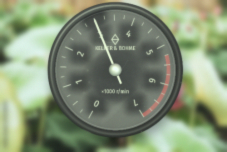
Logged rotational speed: 3000
